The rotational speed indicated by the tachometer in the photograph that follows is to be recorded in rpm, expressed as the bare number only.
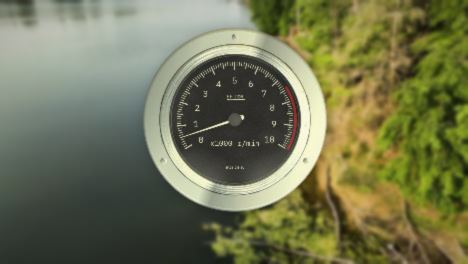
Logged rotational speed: 500
